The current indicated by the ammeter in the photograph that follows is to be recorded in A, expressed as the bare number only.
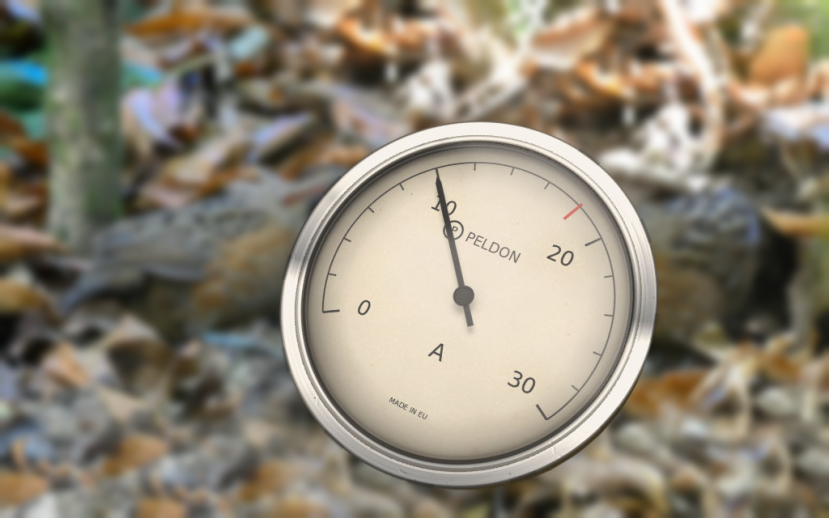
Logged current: 10
